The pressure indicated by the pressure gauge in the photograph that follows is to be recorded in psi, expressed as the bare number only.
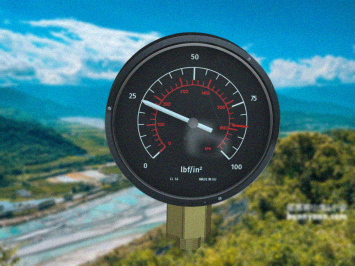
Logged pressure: 25
